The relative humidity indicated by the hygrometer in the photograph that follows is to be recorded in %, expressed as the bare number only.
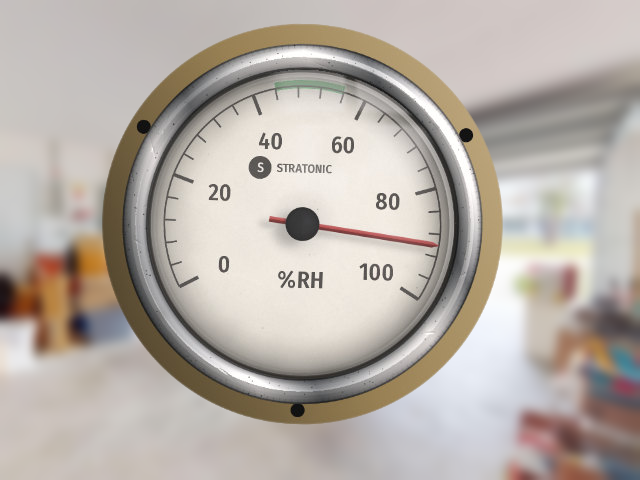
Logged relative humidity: 90
